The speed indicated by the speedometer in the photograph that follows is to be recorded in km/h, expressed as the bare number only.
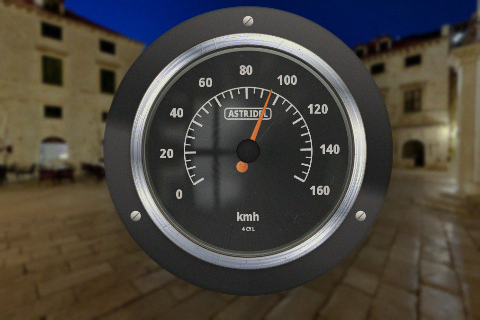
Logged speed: 95
